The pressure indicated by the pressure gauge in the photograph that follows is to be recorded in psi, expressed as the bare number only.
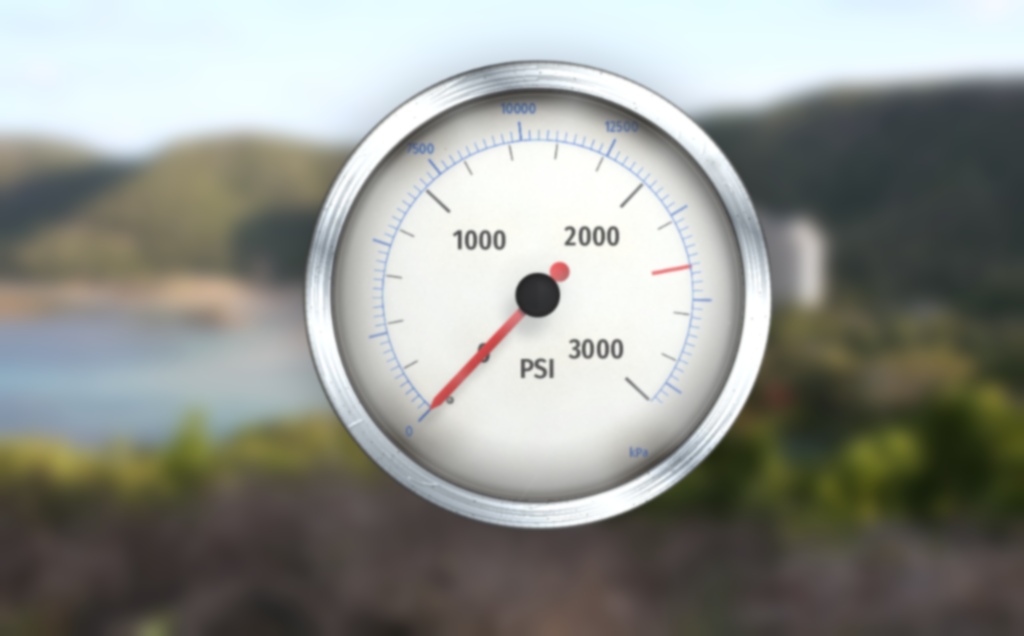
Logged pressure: 0
